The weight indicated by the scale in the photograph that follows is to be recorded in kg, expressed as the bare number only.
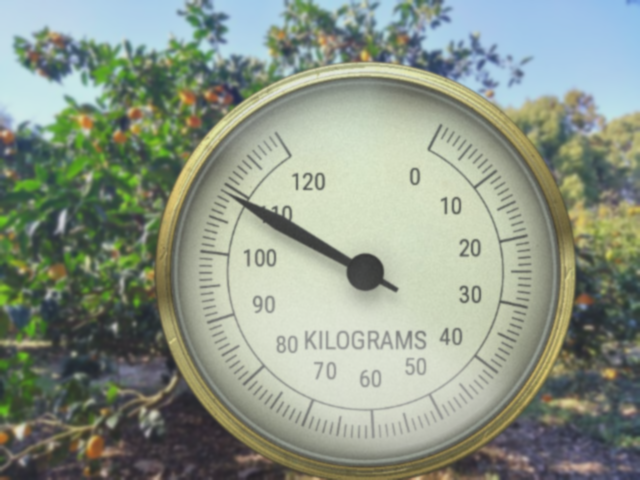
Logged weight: 109
